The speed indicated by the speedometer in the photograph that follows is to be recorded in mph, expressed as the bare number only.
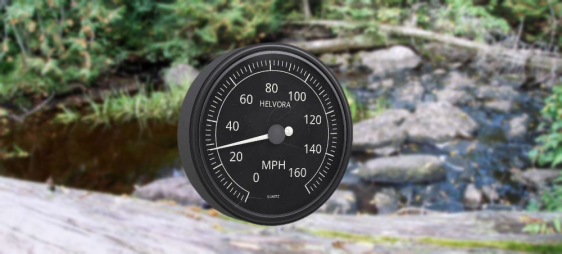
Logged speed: 28
